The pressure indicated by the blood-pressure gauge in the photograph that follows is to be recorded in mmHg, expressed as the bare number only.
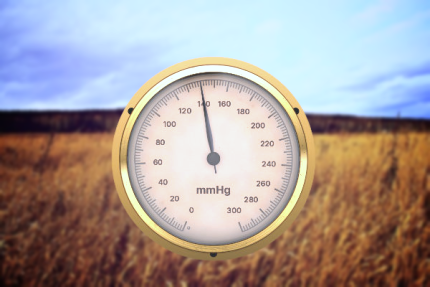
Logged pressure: 140
